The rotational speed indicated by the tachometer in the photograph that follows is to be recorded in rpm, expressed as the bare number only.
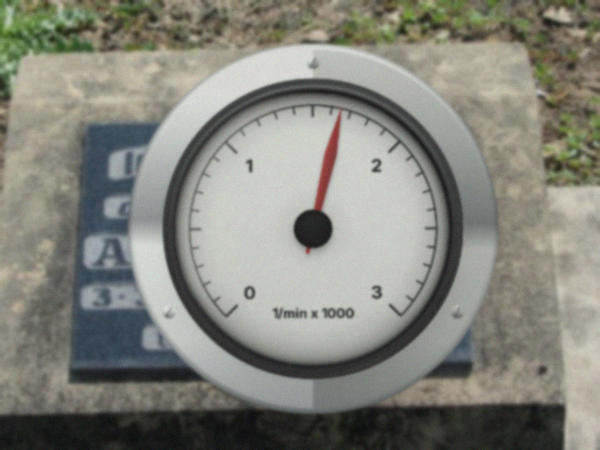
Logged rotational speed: 1650
